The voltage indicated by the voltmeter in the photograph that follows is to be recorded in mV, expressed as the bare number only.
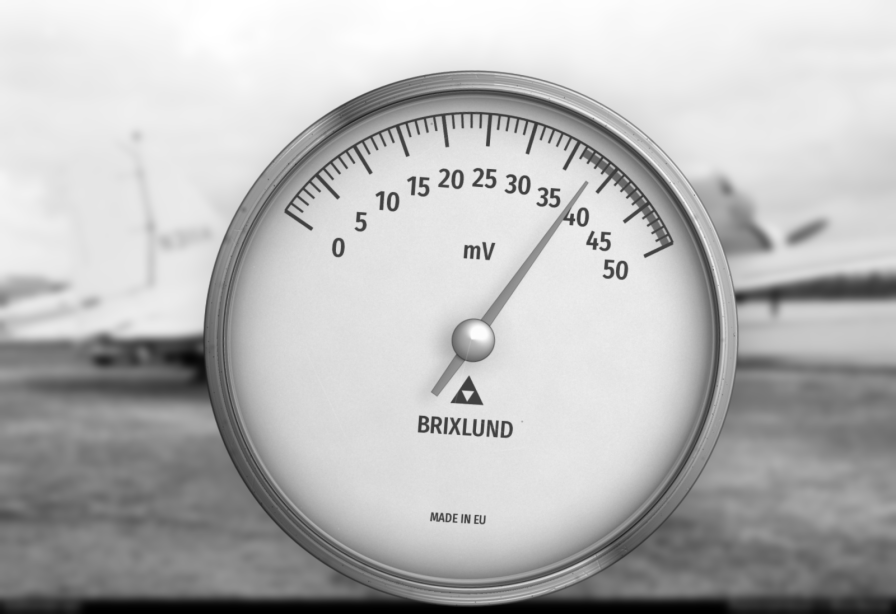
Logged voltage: 38
